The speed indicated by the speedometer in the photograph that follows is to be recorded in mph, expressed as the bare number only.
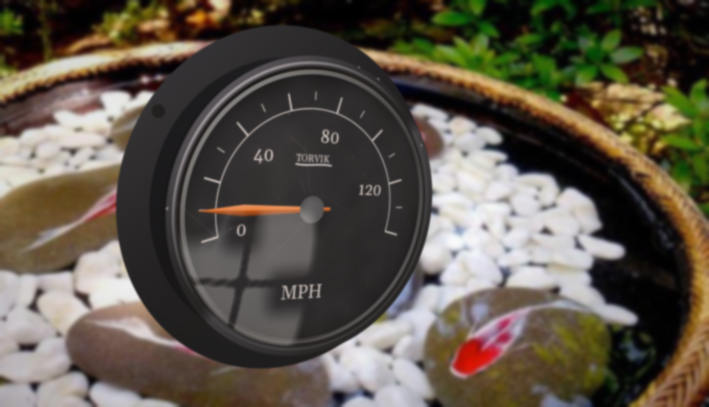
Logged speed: 10
